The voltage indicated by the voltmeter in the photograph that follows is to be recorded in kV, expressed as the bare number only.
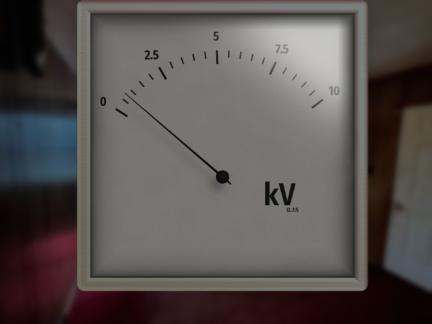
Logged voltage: 0.75
